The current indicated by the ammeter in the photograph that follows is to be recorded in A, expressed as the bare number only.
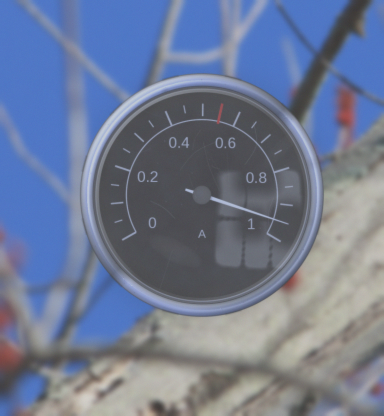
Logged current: 0.95
